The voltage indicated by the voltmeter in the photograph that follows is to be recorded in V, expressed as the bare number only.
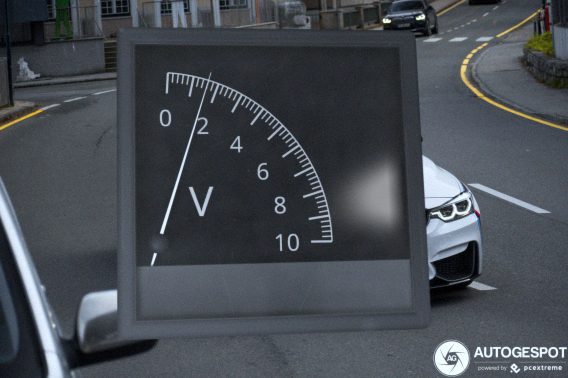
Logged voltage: 1.6
